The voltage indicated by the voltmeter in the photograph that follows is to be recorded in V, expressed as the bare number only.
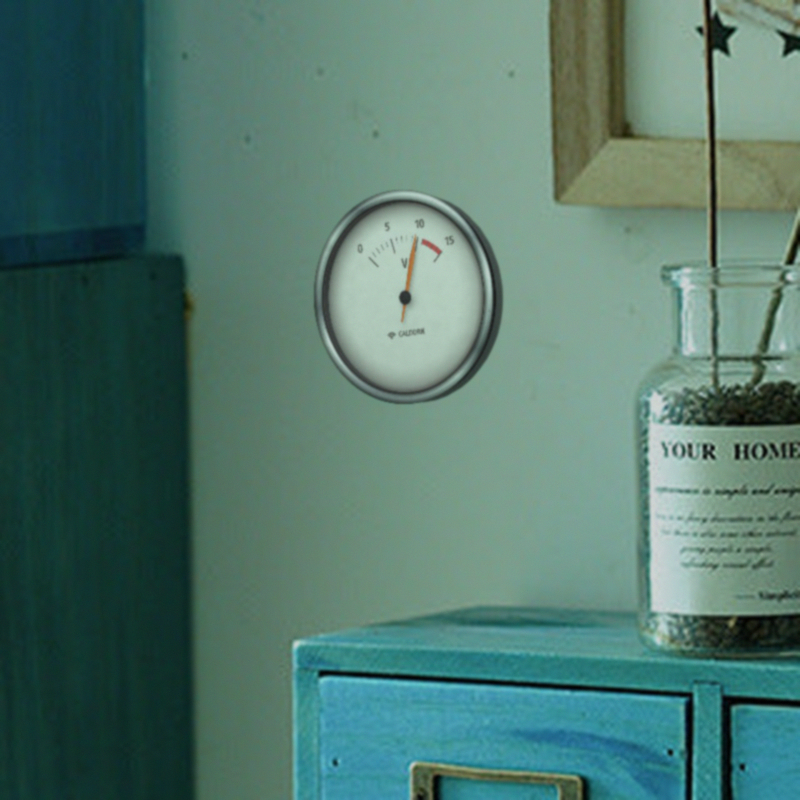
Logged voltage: 10
